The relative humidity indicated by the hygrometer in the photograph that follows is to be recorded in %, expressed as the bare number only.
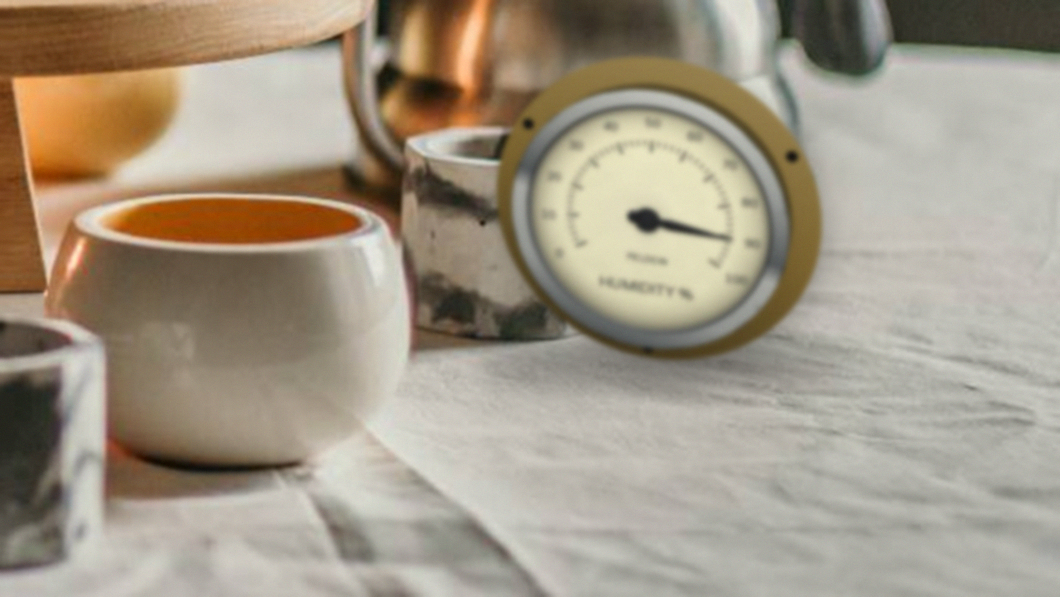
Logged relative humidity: 90
